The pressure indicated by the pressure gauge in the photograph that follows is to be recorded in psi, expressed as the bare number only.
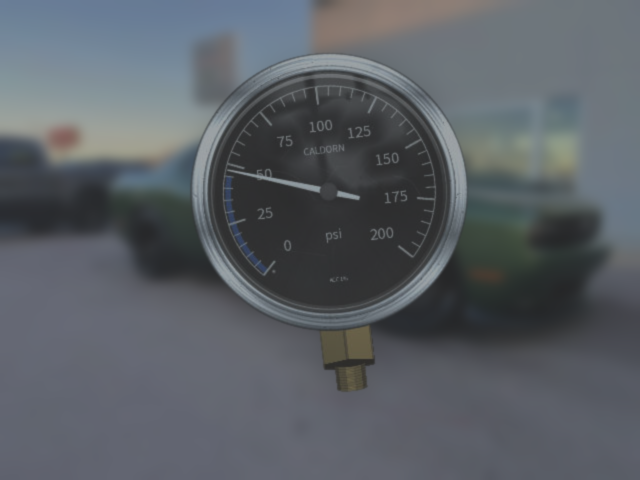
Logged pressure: 47.5
